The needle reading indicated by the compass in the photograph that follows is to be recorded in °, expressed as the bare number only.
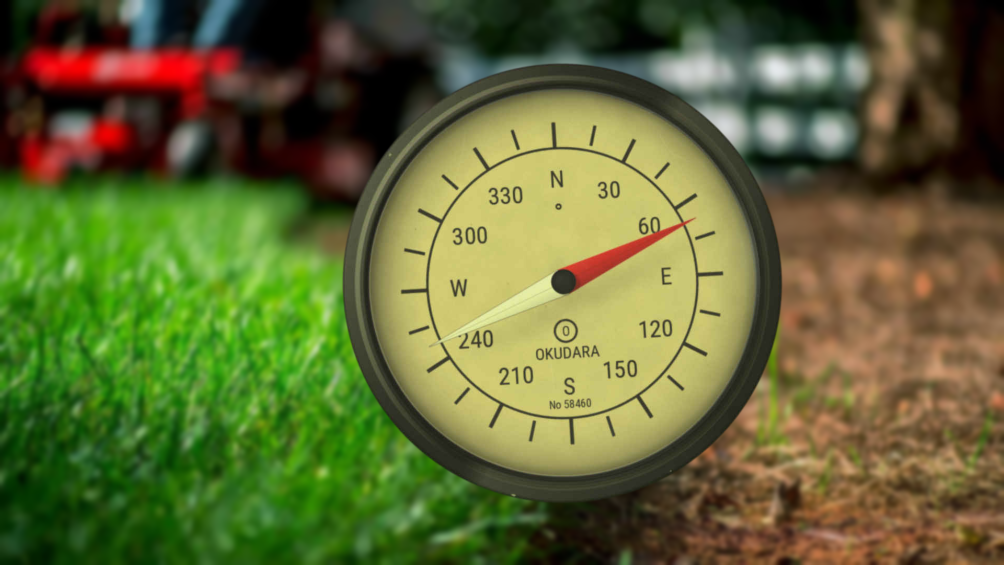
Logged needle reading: 67.5
